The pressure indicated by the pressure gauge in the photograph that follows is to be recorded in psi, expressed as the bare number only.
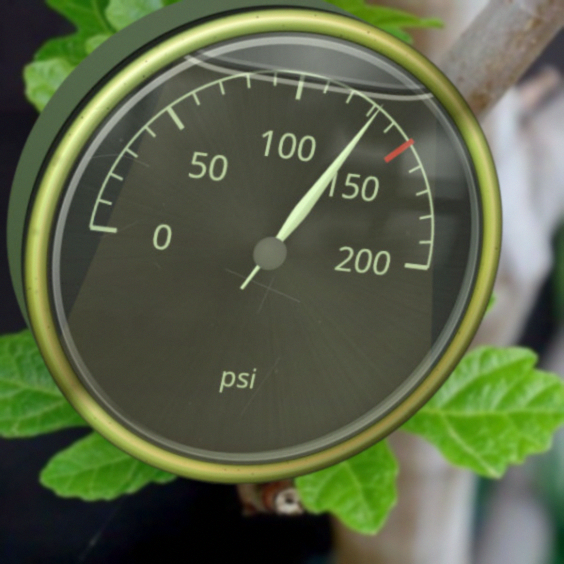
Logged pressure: 130
